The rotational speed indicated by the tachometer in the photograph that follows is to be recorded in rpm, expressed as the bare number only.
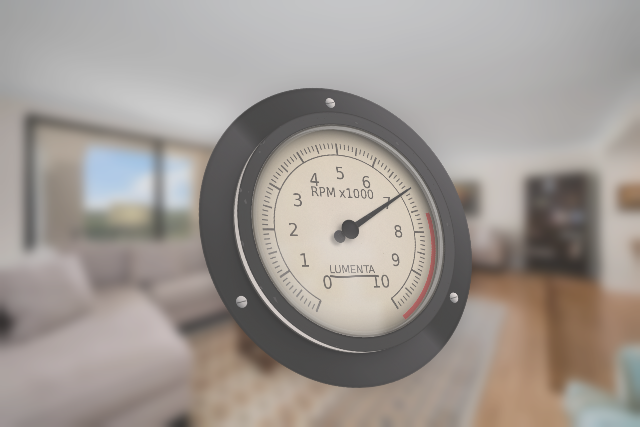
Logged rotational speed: 7000
